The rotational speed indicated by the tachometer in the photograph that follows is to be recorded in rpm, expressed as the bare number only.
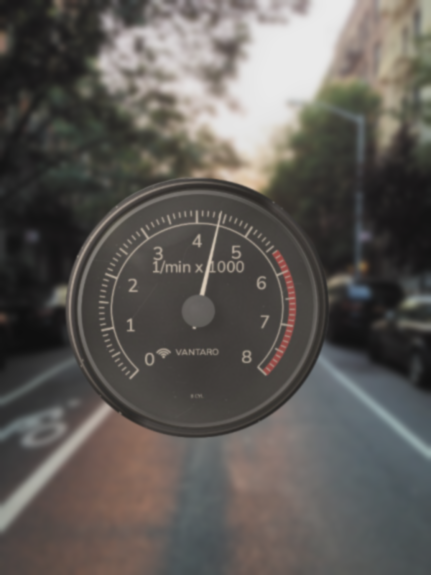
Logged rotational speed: 4400
